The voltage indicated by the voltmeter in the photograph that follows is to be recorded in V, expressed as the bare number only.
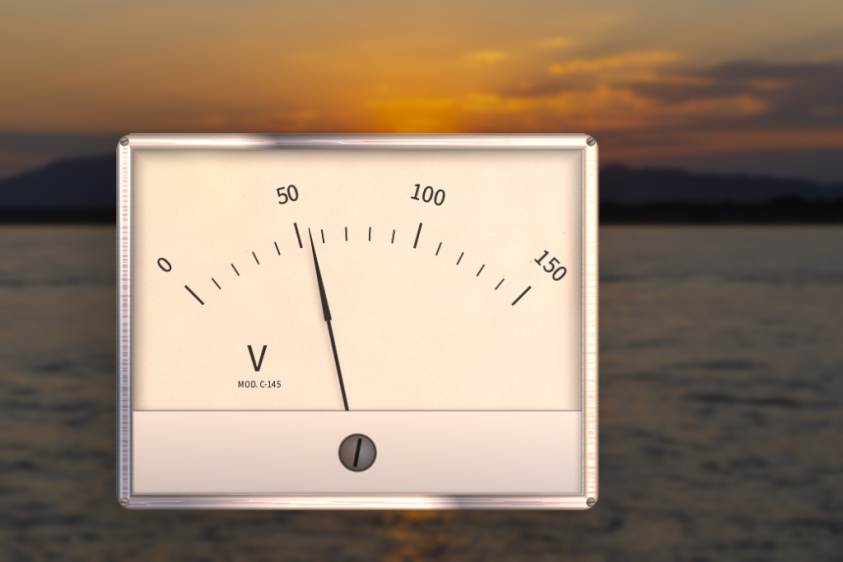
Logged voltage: 55
